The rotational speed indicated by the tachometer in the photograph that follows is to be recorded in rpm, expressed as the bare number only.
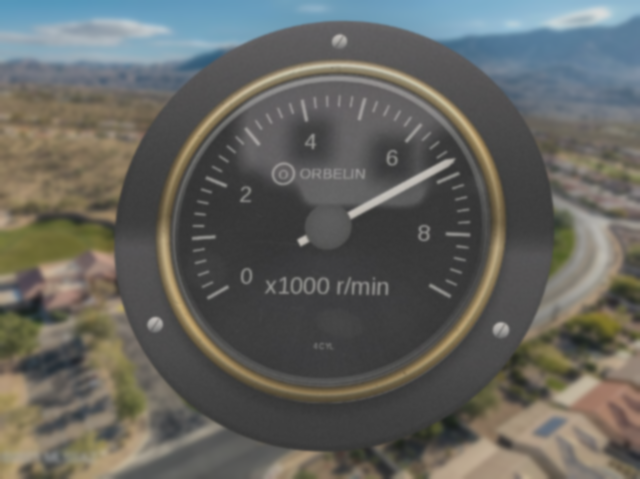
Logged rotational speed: 6800
